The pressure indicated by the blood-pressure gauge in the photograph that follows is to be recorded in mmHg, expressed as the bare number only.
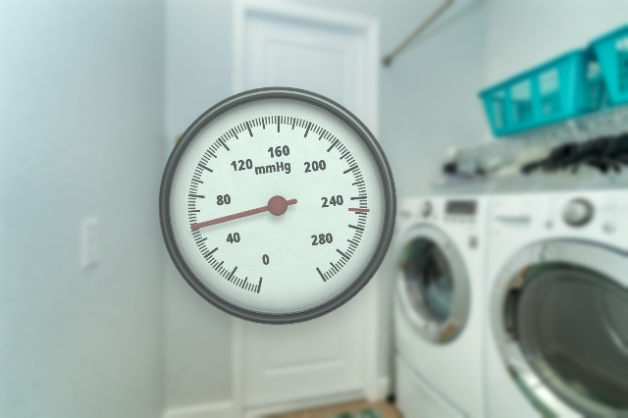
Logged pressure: 60
